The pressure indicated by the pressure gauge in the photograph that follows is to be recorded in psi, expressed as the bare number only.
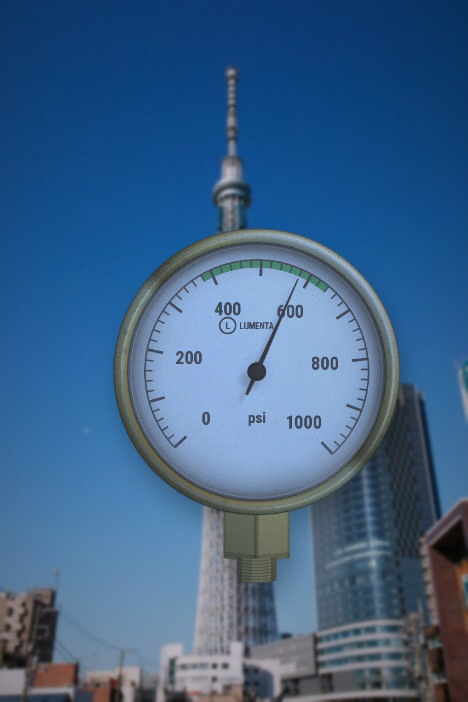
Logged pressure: 580
